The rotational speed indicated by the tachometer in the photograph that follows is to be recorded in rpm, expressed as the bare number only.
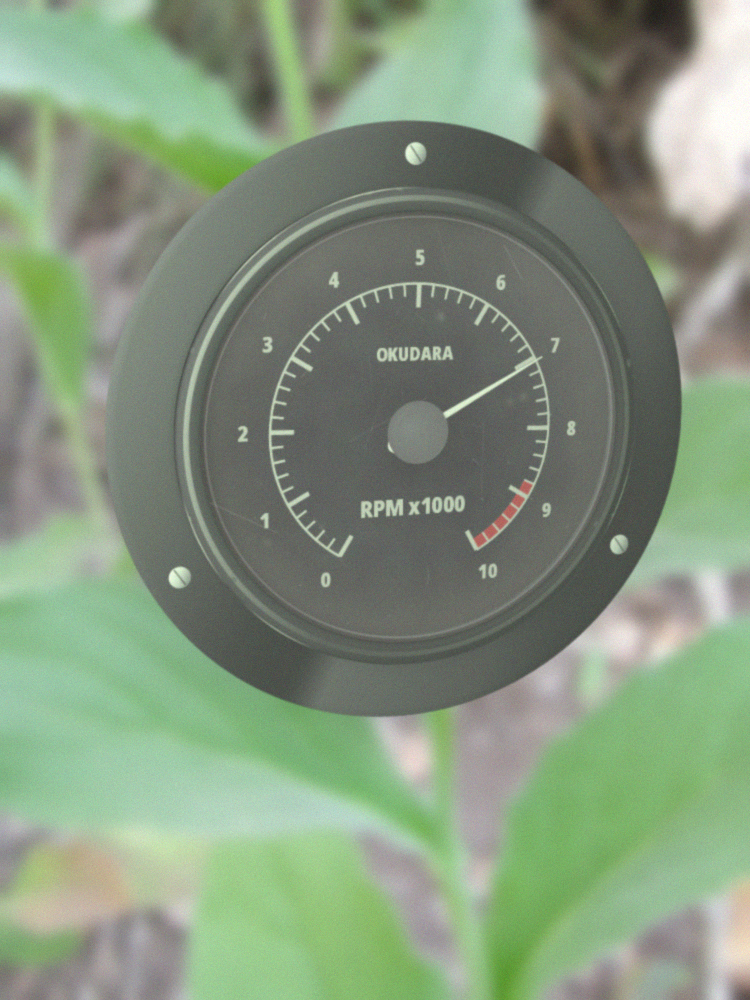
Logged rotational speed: 7000
